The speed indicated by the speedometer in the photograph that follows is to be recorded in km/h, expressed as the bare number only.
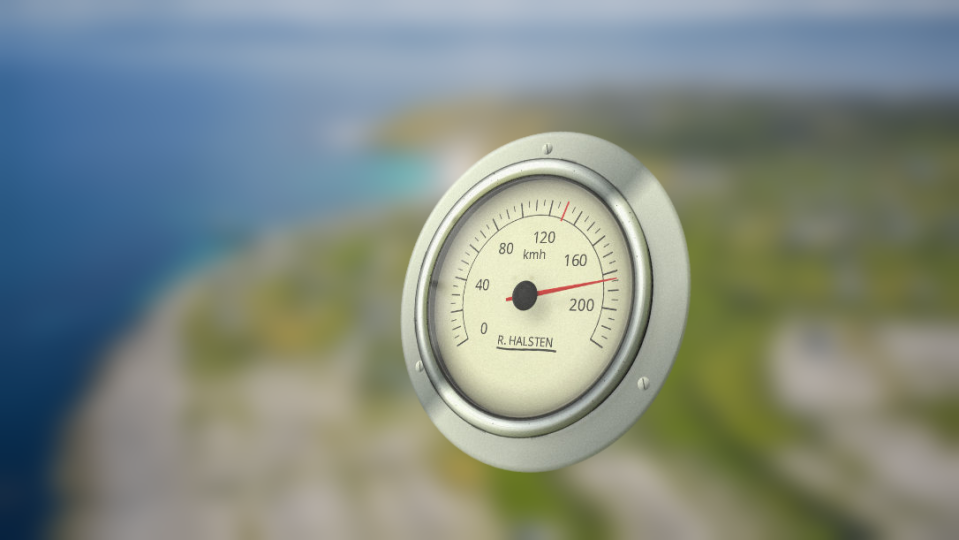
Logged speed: 185
